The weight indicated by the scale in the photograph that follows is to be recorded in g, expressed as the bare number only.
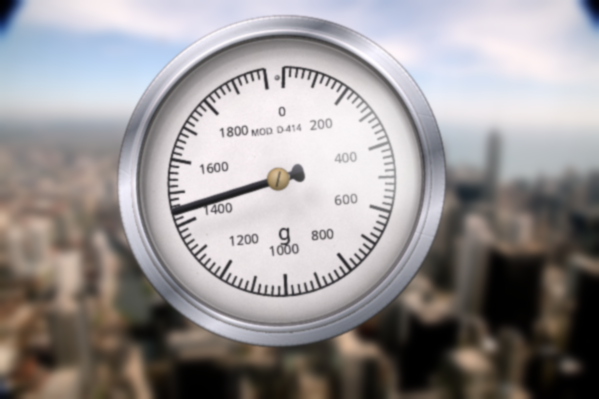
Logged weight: 1440
